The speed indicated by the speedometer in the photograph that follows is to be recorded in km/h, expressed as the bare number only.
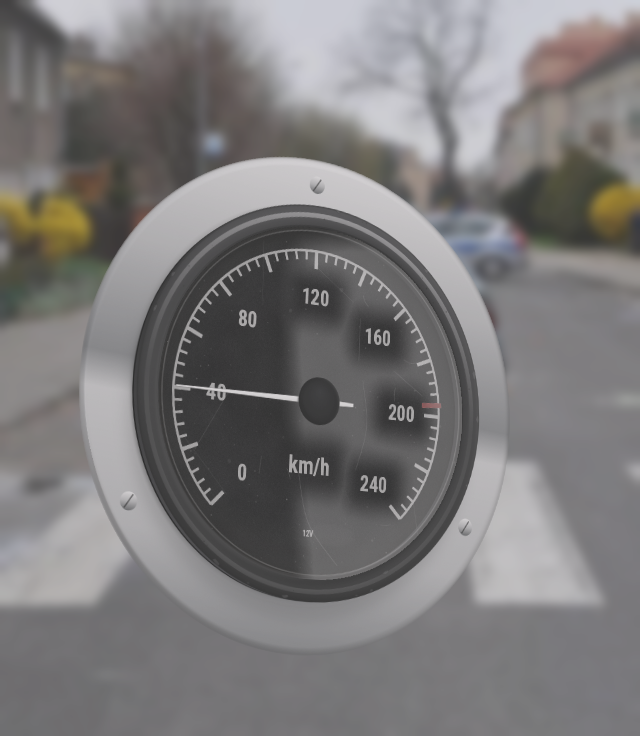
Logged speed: 40
